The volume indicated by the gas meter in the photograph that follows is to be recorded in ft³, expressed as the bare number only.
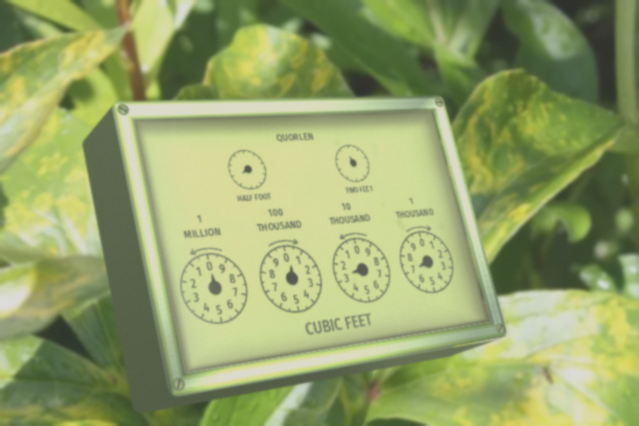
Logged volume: 2700
